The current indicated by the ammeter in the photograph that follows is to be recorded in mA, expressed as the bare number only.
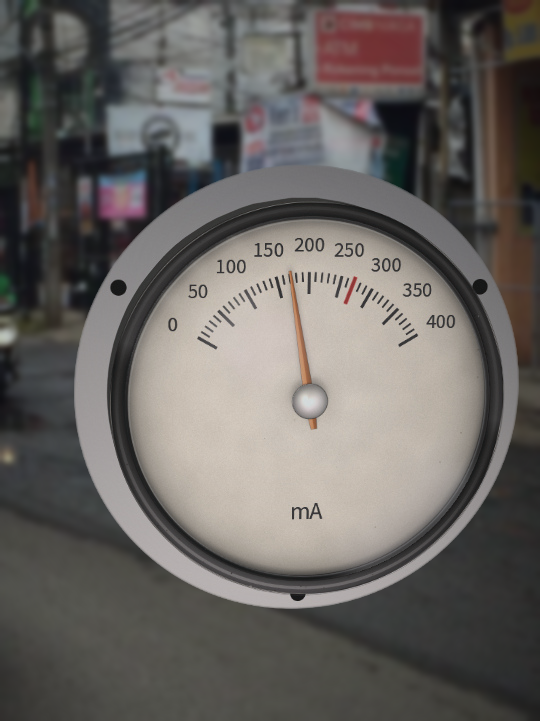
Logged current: 170
